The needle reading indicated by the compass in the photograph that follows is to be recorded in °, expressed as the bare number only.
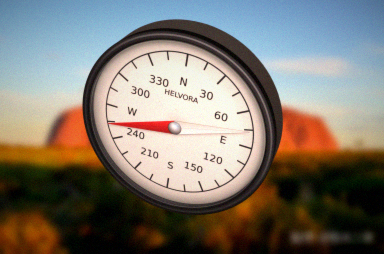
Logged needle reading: 255
